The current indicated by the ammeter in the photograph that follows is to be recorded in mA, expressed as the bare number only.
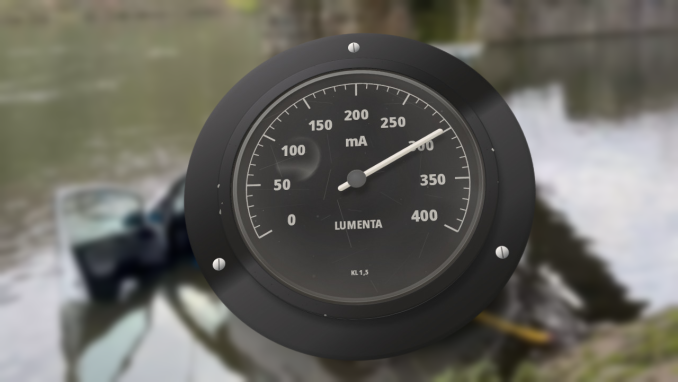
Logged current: 300
